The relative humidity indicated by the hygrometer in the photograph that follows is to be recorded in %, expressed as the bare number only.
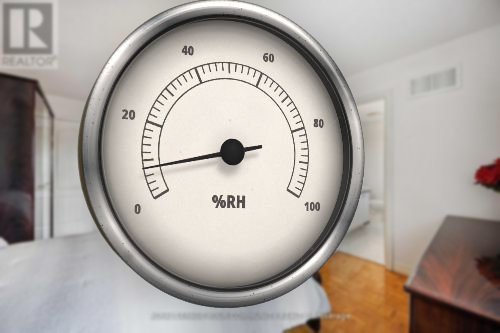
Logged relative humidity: 8
